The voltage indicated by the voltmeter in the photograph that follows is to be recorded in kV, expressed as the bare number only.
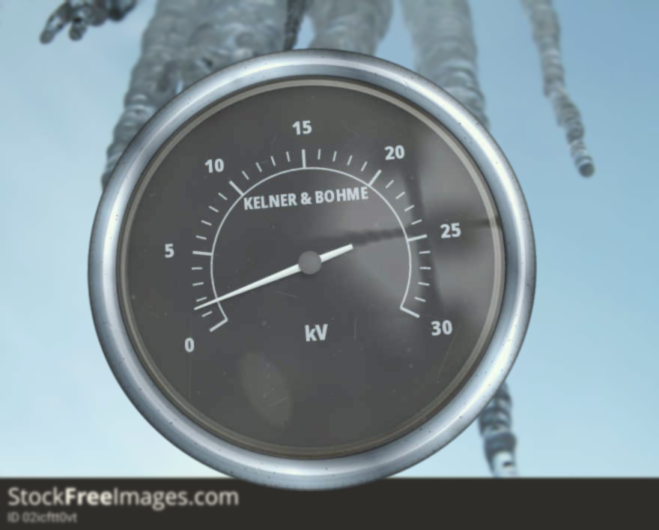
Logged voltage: 1.5
